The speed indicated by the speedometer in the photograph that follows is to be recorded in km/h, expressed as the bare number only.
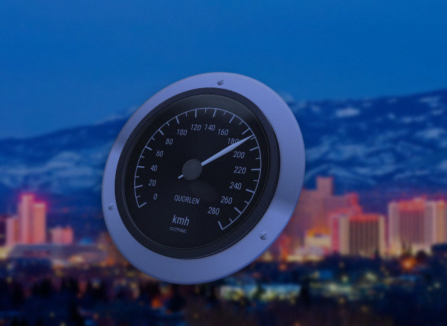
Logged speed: 190
